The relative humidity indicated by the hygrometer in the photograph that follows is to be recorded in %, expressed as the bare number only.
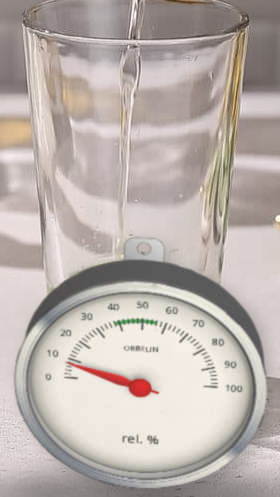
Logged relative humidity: 10
